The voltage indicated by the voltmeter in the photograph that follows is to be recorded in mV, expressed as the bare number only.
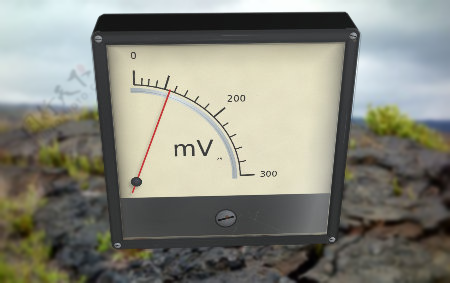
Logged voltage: 110
